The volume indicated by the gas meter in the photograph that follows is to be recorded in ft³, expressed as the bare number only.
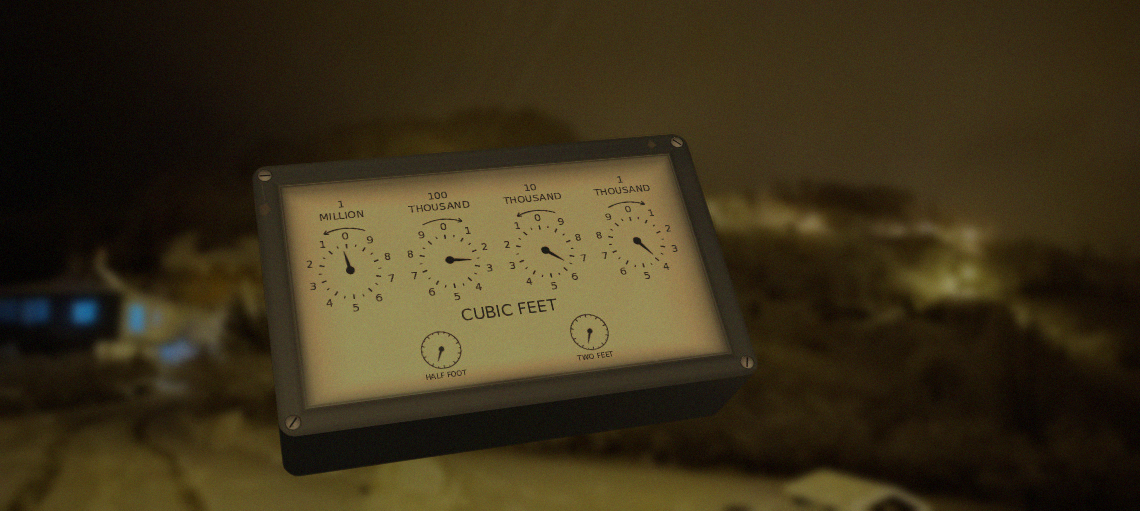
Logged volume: 26400
